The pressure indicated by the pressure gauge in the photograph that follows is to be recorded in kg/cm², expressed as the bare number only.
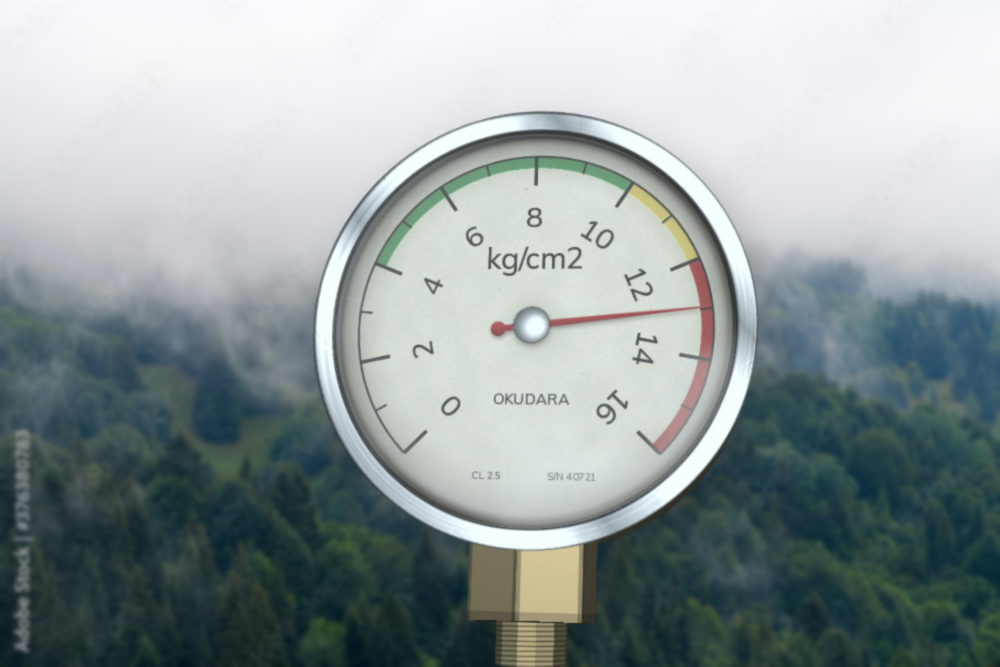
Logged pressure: 13
